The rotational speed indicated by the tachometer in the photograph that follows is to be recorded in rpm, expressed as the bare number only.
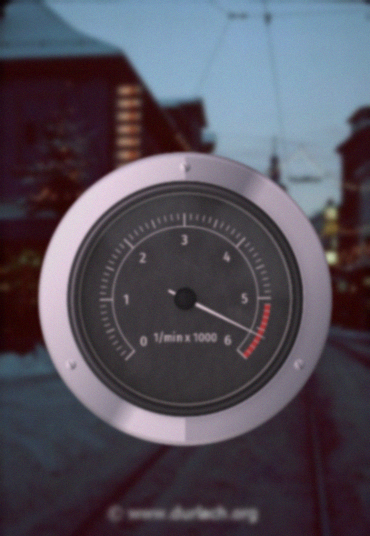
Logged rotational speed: 5600
